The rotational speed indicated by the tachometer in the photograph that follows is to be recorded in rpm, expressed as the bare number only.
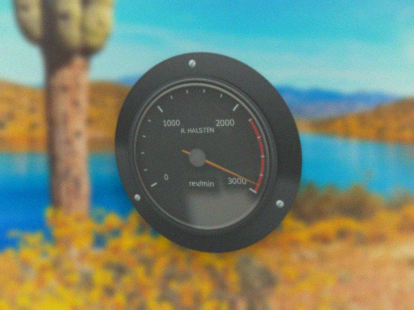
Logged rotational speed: 2900
